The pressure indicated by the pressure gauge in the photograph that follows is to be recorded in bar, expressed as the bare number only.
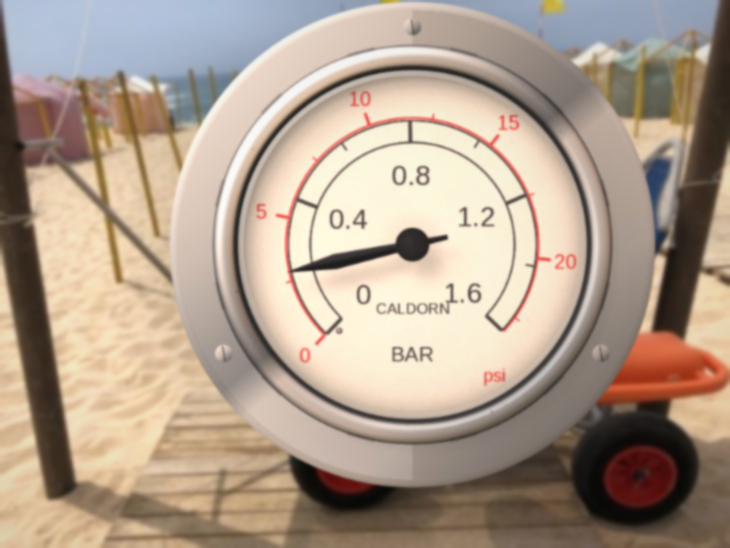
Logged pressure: 0.2
